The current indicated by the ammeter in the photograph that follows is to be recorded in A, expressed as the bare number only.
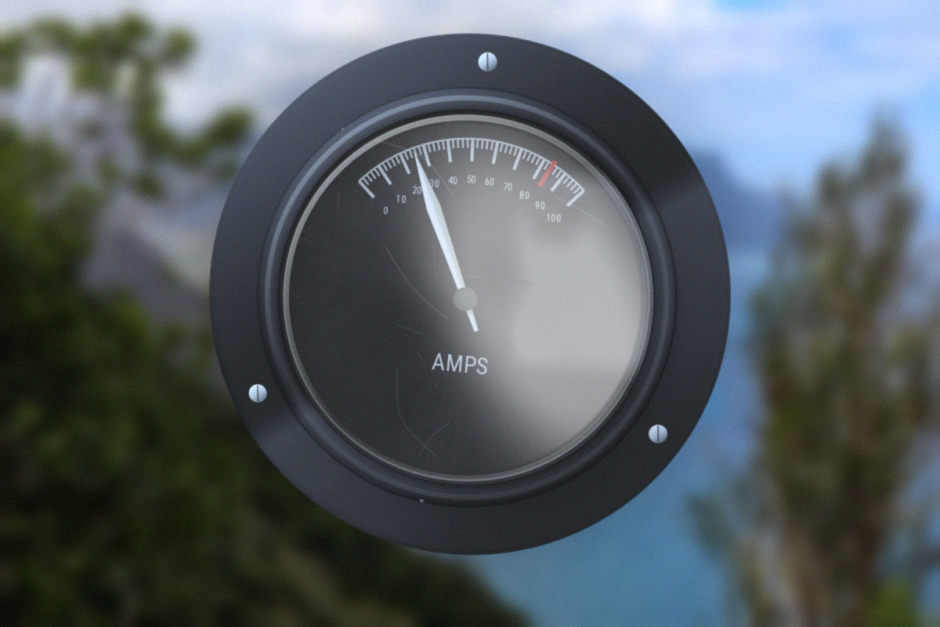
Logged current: 26
